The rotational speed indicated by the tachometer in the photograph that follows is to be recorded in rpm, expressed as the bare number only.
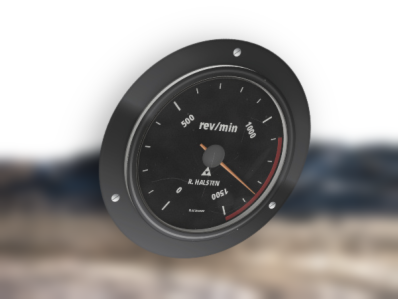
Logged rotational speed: 1350
